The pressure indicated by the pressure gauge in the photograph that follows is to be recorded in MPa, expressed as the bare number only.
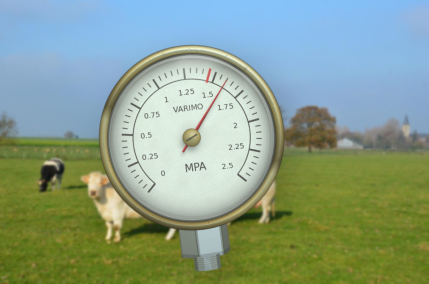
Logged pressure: 1.6
